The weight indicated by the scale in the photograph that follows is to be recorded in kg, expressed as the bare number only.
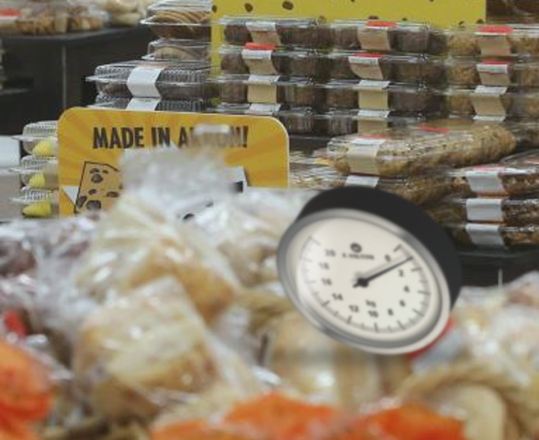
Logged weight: 1
